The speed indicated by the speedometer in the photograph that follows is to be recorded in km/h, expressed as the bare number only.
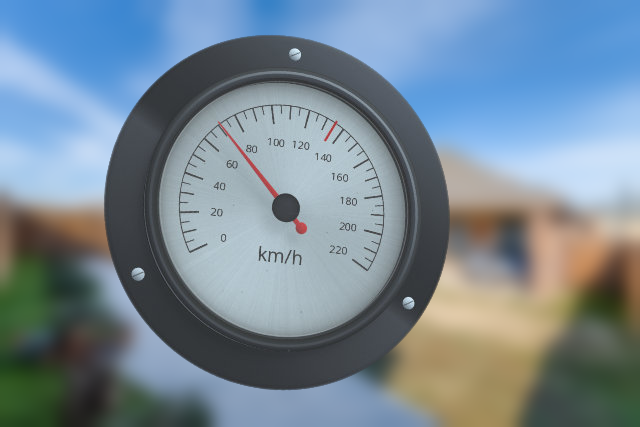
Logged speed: 70
